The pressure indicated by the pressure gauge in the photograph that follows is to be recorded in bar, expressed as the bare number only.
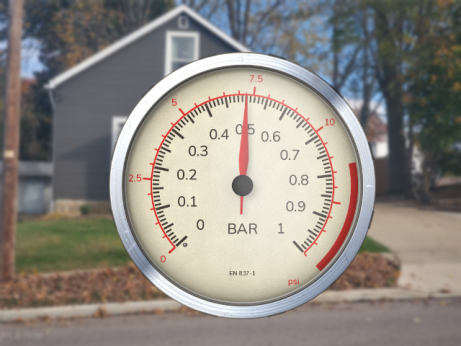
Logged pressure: 0.5
